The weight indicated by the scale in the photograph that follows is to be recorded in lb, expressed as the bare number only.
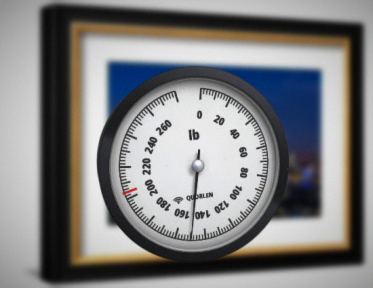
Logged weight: 150
